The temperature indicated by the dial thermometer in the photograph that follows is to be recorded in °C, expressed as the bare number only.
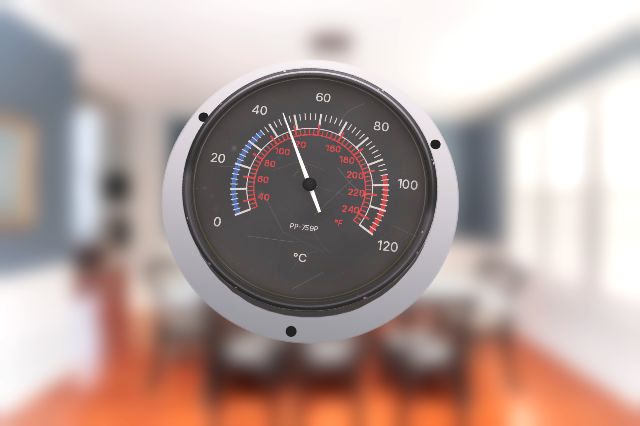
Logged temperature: 46
